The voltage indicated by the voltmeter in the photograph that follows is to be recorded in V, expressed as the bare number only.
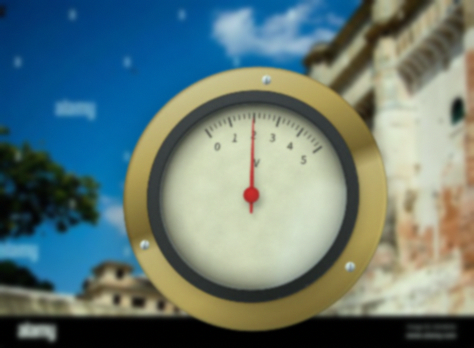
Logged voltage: 2
